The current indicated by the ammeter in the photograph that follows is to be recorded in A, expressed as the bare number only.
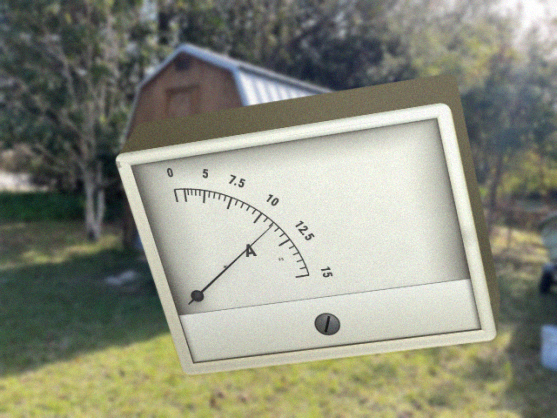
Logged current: 11
